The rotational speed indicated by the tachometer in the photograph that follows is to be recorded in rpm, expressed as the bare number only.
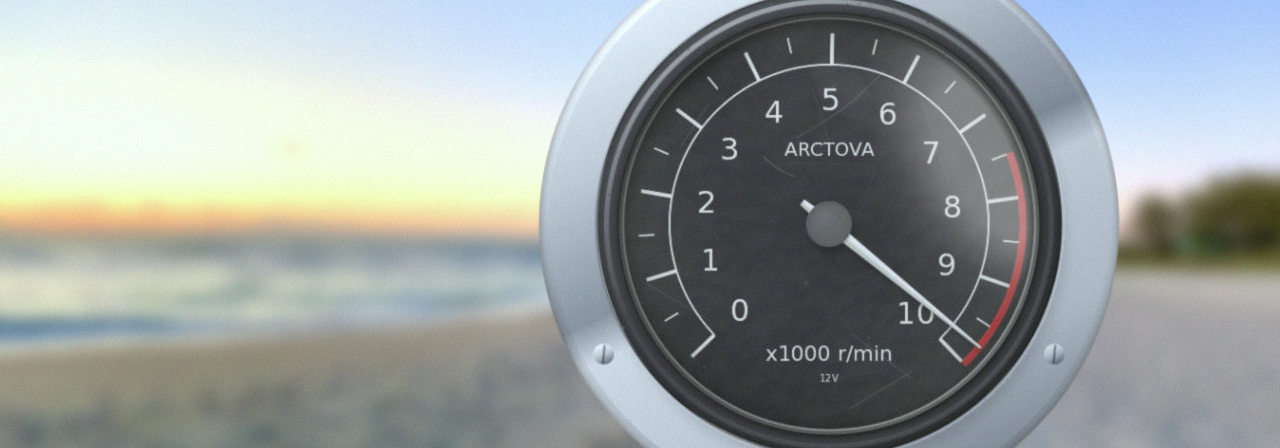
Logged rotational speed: 9750
